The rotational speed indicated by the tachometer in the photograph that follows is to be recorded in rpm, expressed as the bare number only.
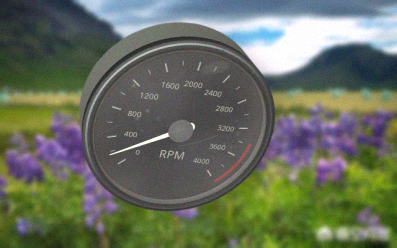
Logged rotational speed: 200
